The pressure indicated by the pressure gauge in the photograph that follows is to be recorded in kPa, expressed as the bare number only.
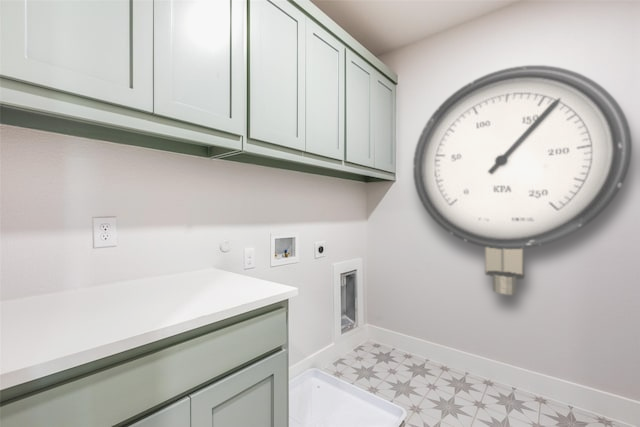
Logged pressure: 160
